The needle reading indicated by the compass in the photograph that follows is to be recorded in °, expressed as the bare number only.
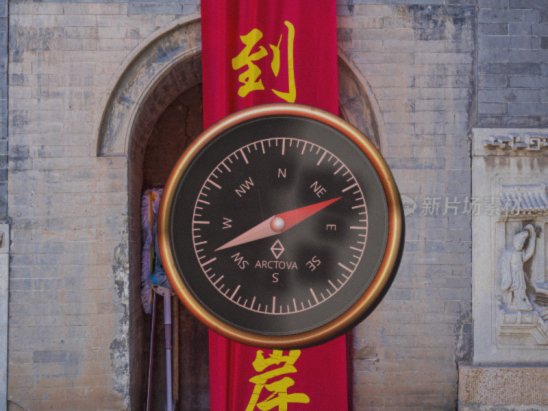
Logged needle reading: 65
